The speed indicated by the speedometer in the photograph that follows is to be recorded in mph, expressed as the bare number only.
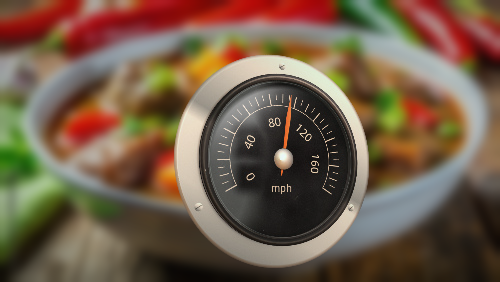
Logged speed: 95
